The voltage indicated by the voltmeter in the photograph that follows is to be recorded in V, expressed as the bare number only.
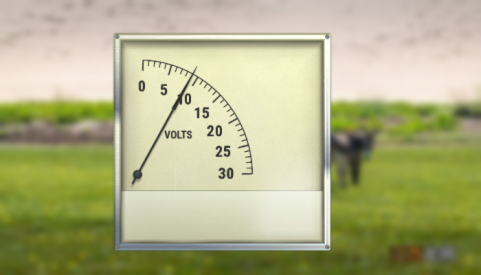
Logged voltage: 9
